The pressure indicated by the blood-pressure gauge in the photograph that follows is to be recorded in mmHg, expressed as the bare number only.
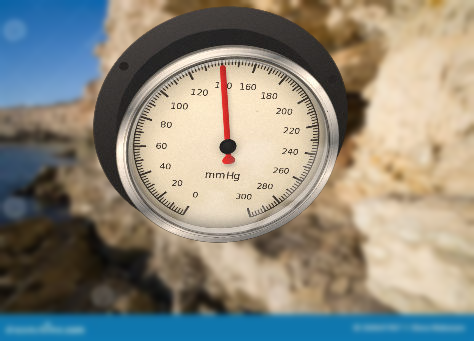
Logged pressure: 140
